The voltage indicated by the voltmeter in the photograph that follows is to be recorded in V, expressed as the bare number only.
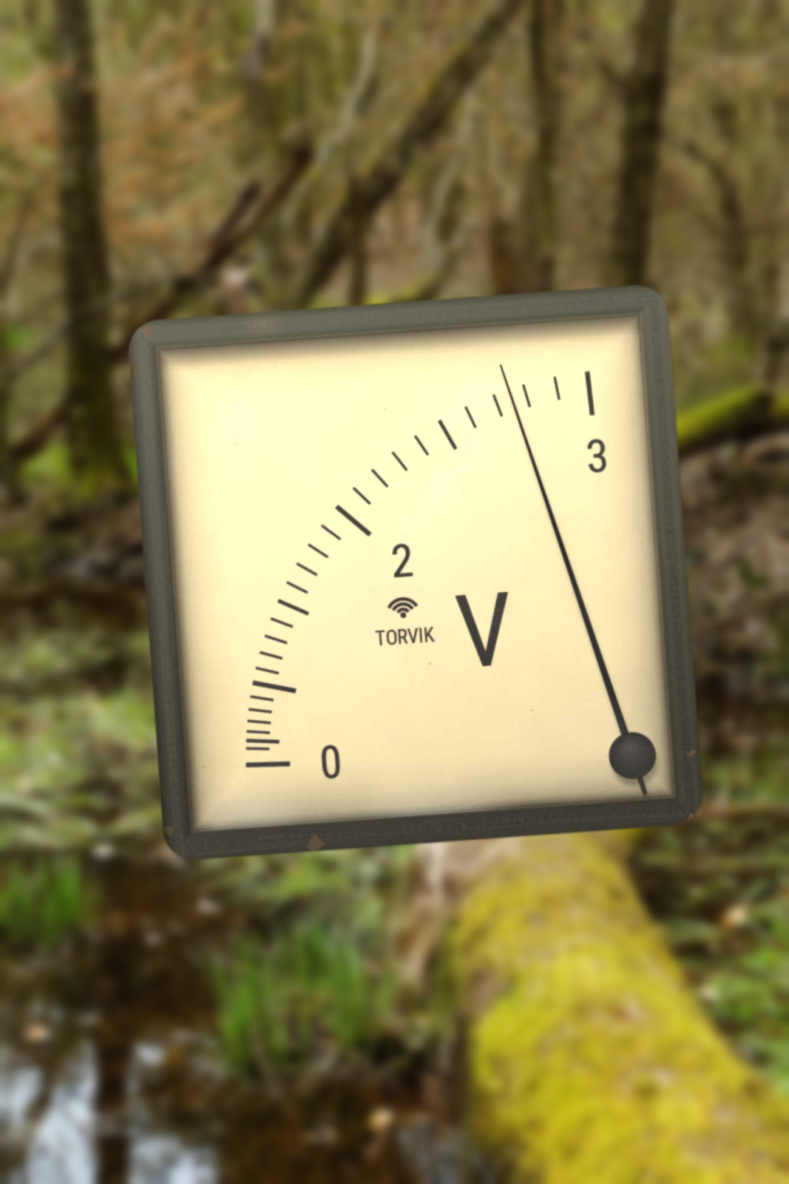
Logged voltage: 2.75
